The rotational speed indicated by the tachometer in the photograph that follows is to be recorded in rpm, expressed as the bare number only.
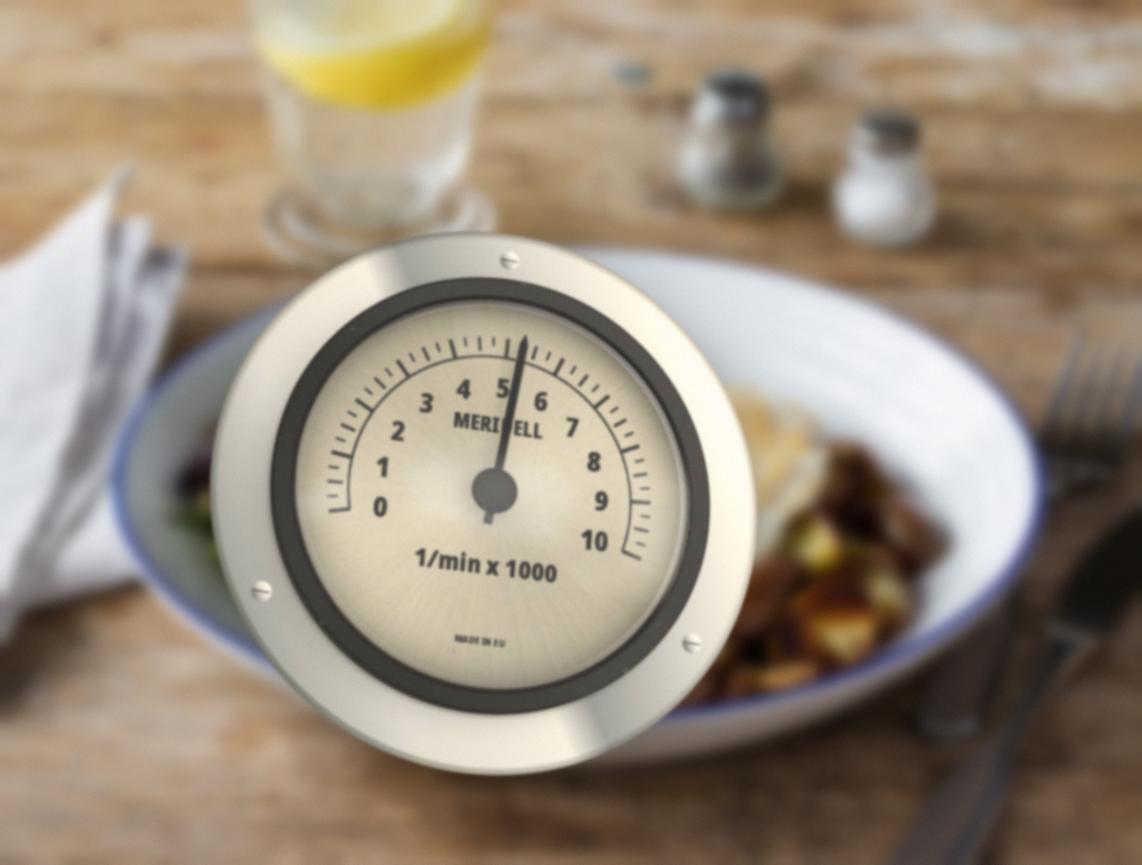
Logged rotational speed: 5250
